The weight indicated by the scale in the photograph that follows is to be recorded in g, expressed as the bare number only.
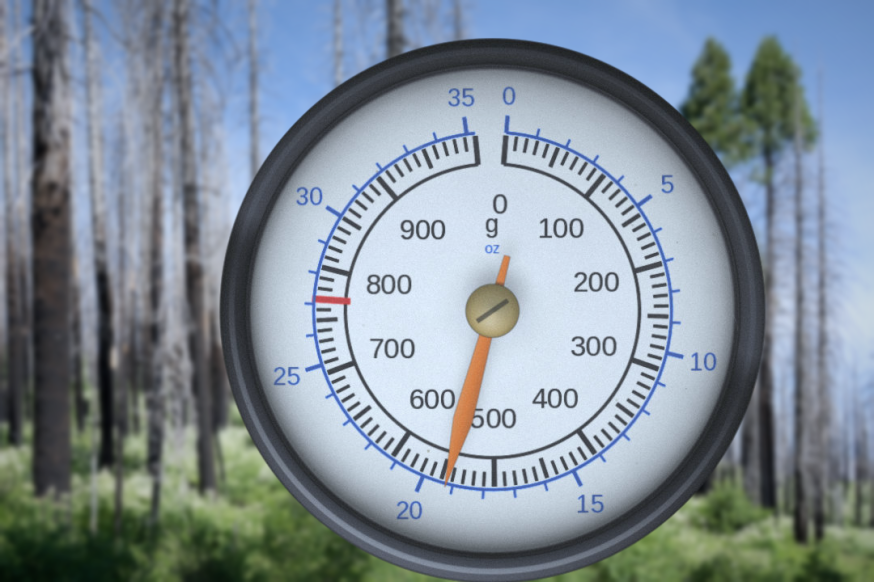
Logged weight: 545
